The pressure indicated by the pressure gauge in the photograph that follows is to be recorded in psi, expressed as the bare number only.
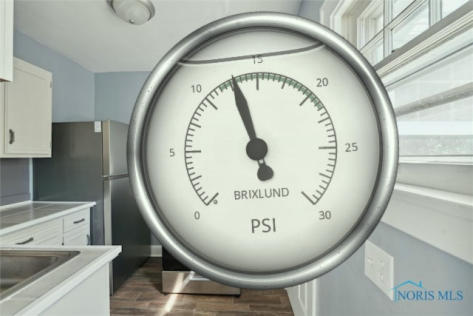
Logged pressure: 13
